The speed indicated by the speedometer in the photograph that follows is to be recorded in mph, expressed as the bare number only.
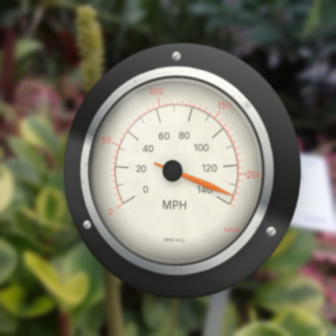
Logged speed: 135
